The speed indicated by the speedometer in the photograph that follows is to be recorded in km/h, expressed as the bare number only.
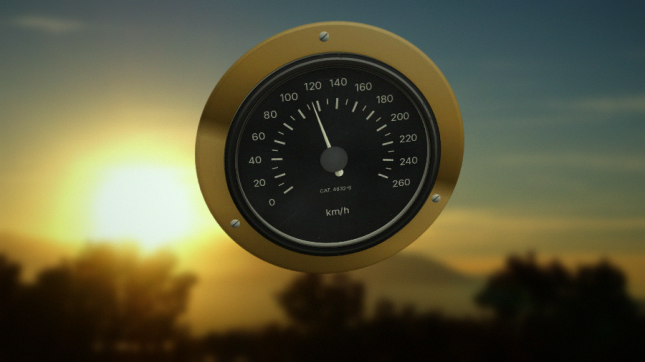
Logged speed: 115
